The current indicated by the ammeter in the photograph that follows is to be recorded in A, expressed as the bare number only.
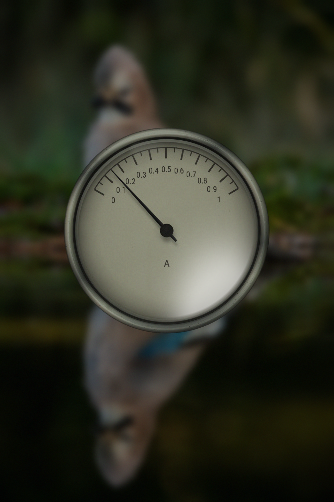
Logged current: 0.15
